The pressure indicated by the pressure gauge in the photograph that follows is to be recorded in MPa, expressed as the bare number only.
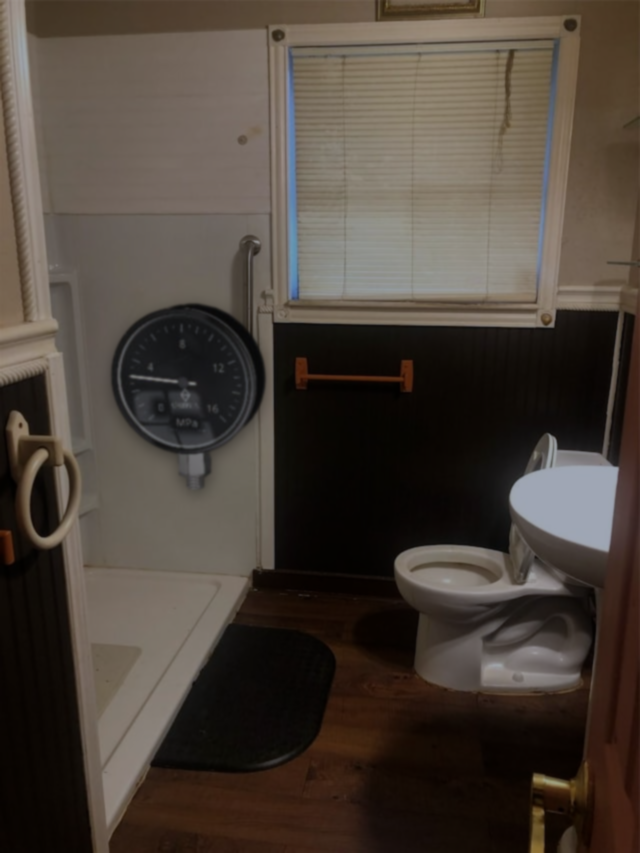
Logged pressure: 3
